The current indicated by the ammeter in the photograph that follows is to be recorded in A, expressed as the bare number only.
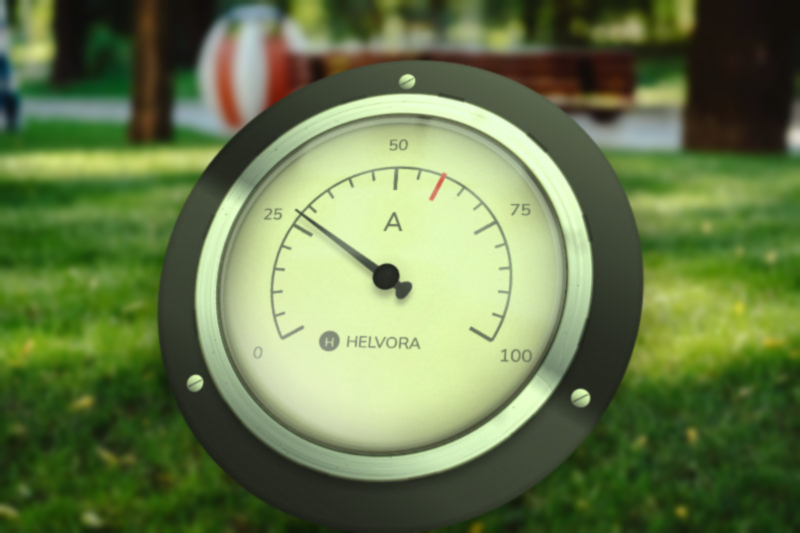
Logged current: 27.5
